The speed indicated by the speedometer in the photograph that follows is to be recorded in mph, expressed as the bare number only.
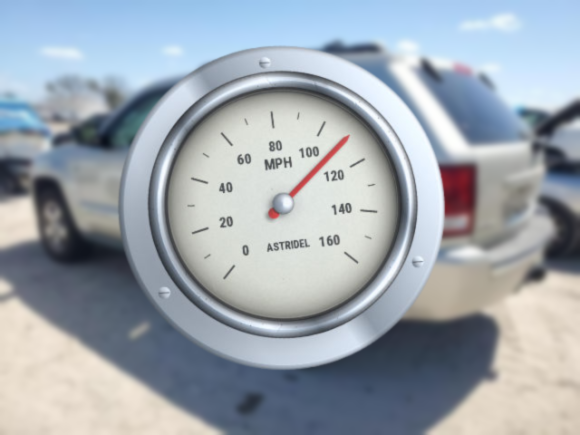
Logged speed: 110
